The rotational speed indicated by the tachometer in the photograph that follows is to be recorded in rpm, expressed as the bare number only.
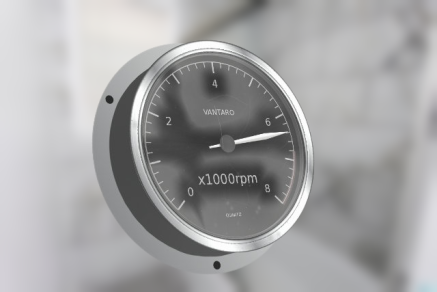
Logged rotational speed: 6400
